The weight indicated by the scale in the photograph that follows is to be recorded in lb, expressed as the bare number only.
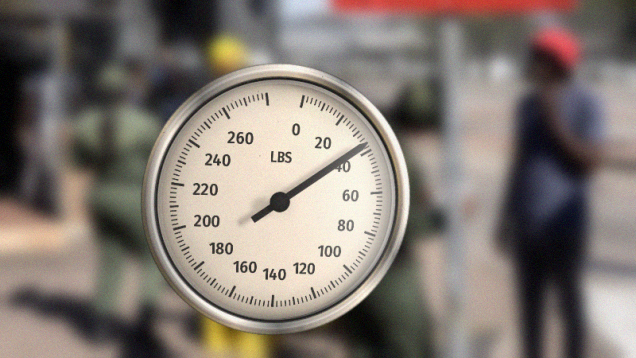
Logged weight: 36
